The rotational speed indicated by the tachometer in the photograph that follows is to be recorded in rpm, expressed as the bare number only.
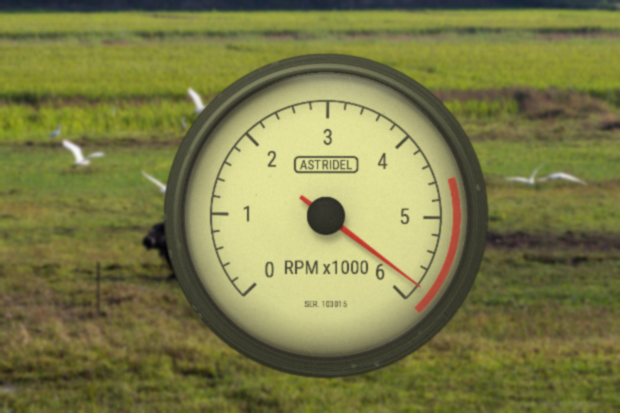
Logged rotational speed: 5800
